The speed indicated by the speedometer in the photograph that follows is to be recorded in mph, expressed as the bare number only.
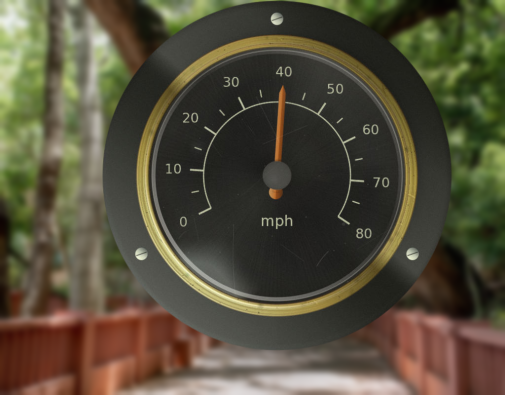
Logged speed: 40
